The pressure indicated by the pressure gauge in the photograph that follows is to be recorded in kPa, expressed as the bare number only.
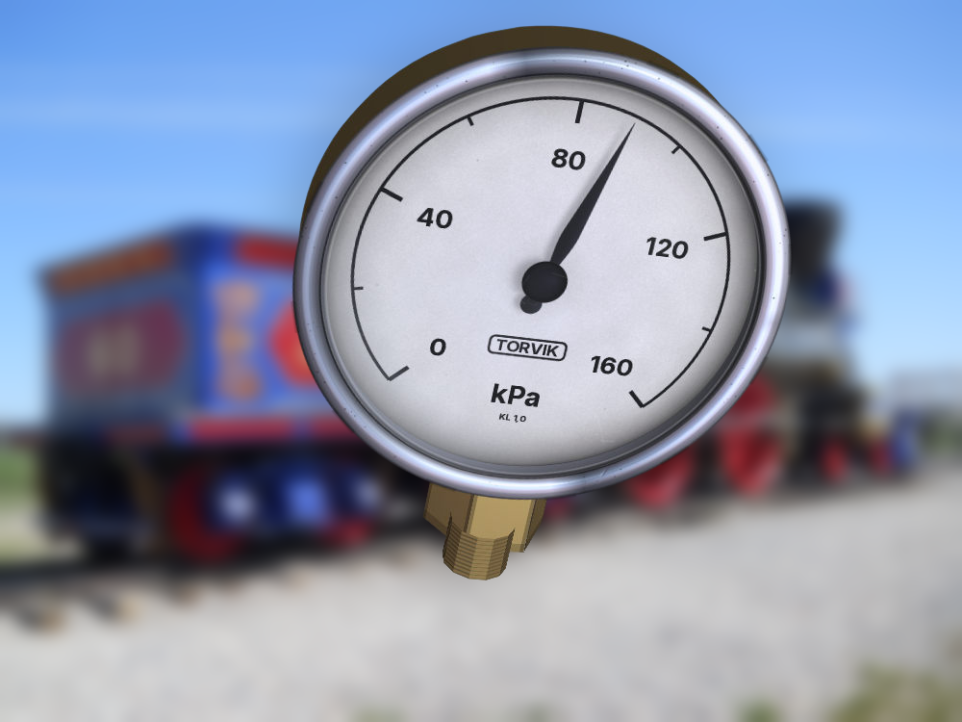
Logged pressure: 90
